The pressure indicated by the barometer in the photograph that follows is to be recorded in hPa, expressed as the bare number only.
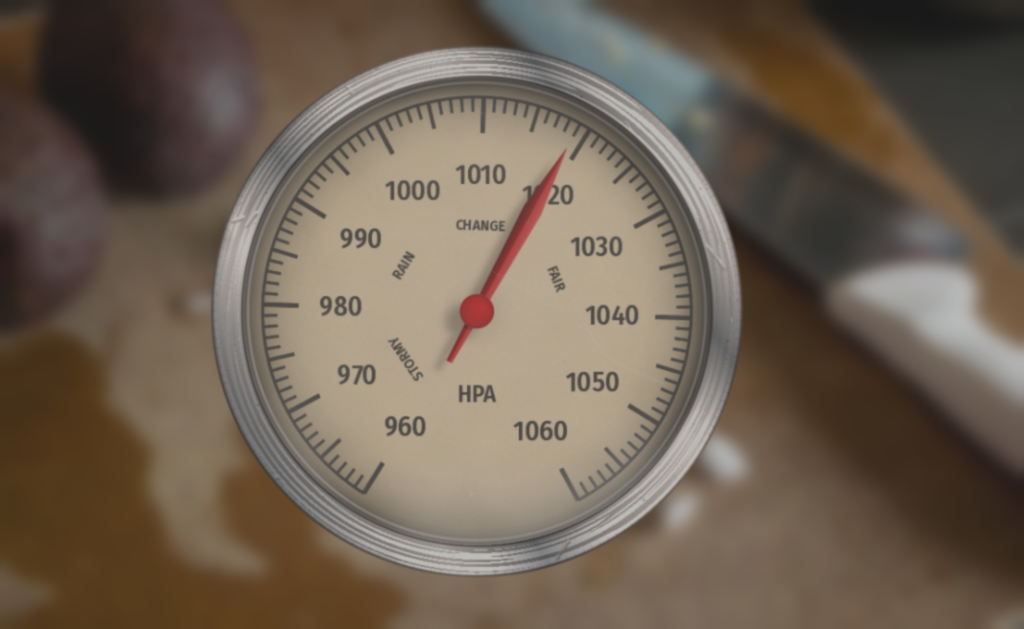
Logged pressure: 1019
